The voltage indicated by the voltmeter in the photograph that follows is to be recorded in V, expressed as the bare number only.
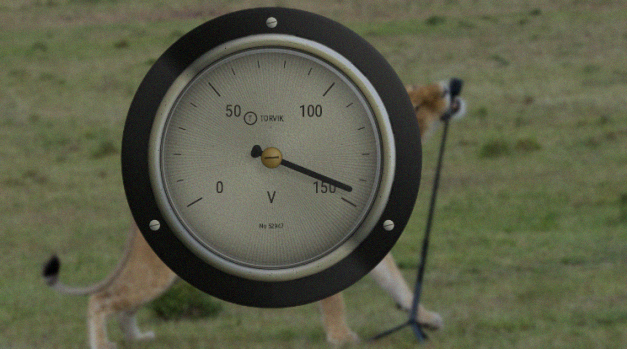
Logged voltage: 145
